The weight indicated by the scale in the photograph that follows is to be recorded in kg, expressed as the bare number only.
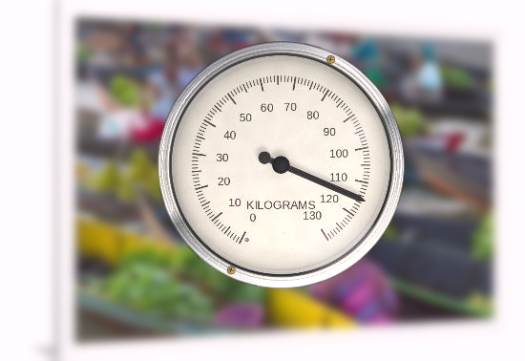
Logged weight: 115
